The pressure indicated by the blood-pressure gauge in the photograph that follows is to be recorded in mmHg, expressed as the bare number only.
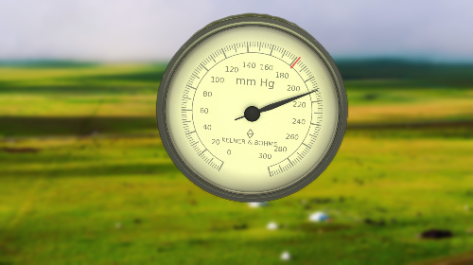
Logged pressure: 210
